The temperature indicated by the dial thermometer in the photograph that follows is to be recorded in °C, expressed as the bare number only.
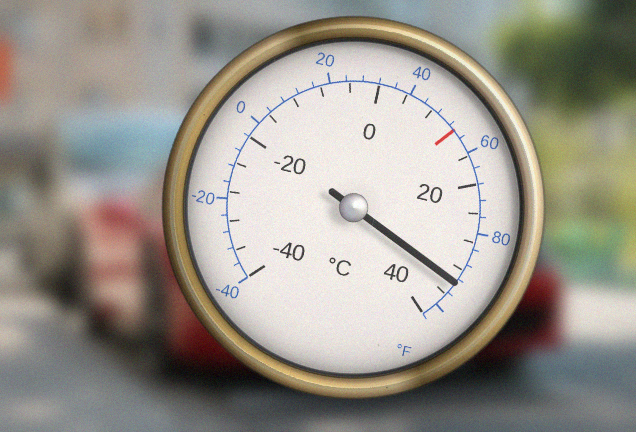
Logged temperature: 34
